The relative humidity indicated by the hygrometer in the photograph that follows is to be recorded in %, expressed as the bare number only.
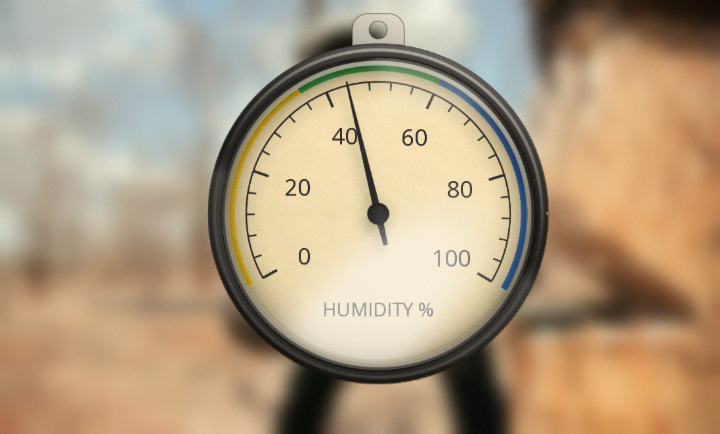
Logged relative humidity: 44
